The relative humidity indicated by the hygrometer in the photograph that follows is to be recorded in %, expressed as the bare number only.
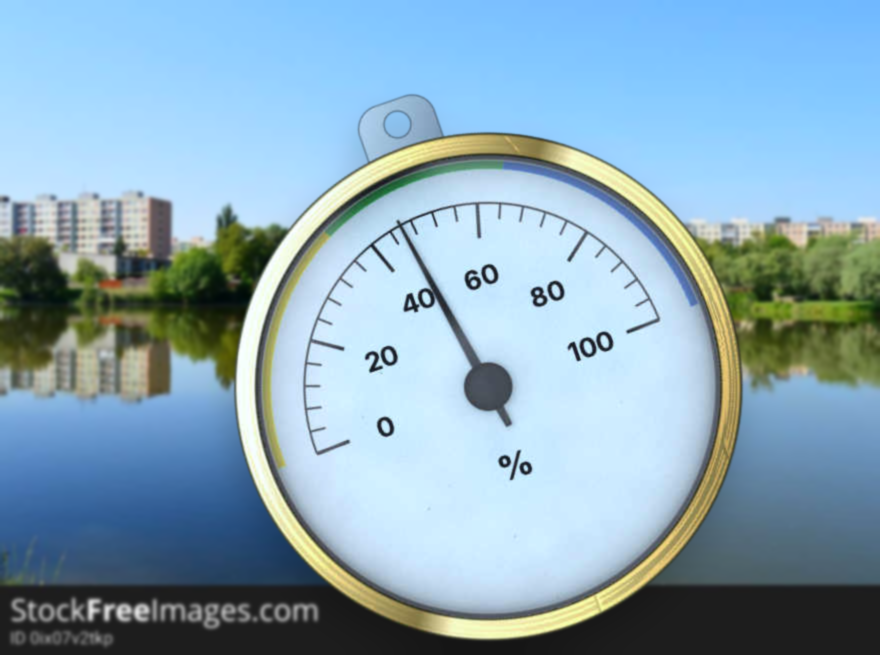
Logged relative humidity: 46
